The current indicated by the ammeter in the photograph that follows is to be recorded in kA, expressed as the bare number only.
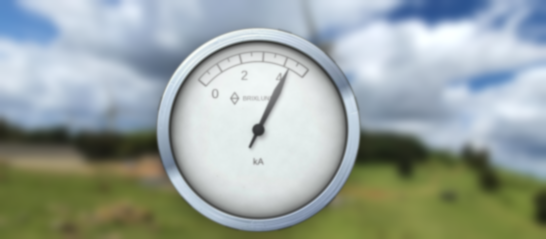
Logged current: 4.25
